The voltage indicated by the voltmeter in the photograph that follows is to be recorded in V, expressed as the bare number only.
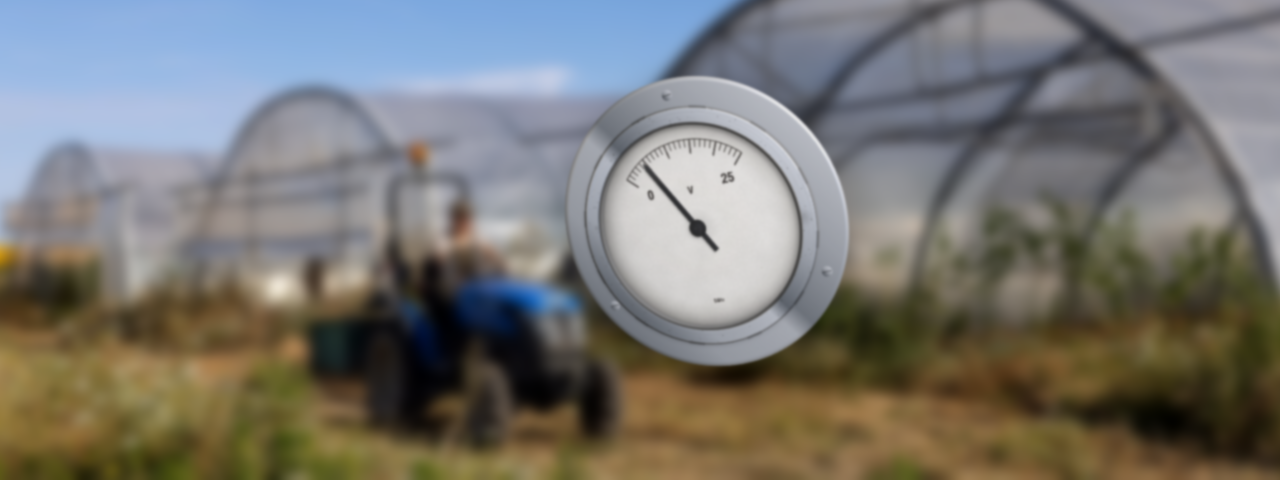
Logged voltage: 5
